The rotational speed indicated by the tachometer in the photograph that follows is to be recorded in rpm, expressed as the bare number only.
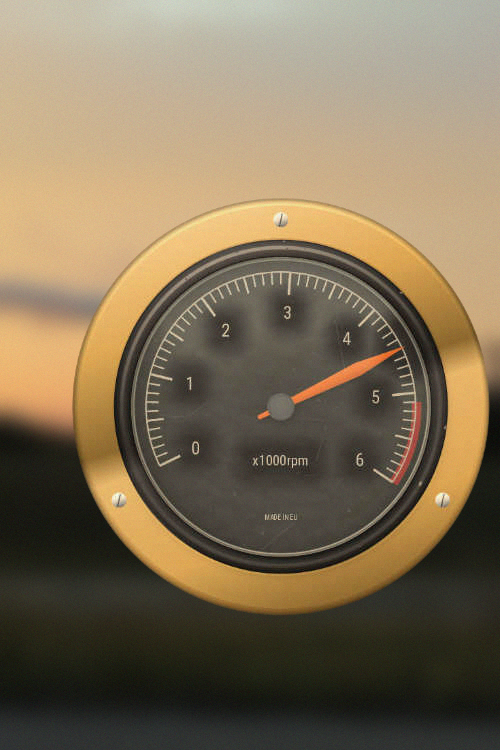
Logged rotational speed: 4500
